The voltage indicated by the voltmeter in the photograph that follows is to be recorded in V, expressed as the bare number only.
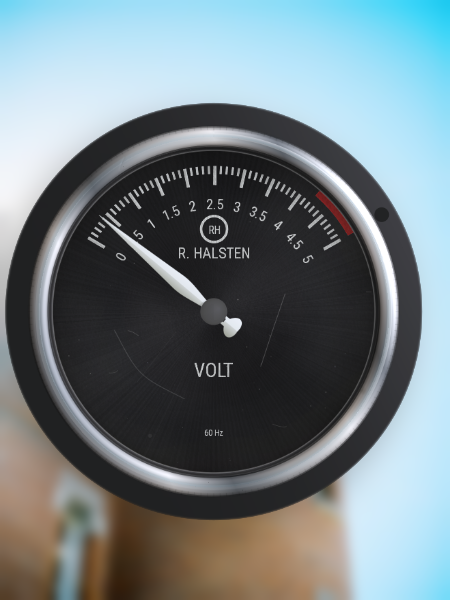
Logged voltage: 0.4
